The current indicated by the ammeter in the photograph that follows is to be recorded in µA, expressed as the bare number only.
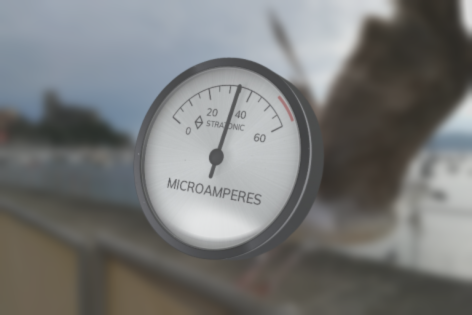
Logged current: 35
